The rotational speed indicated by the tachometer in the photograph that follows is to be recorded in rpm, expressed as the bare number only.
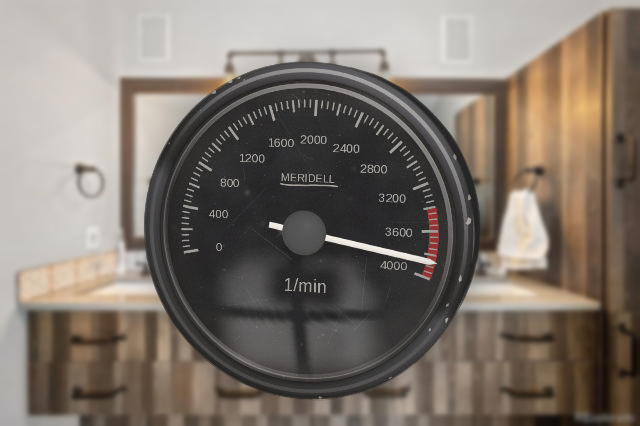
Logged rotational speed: 3850
